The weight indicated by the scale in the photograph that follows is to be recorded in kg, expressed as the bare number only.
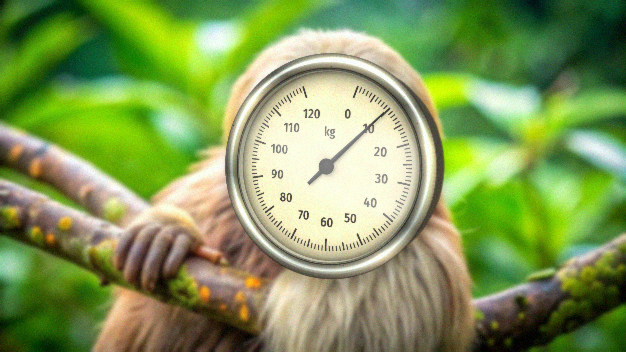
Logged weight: 10
